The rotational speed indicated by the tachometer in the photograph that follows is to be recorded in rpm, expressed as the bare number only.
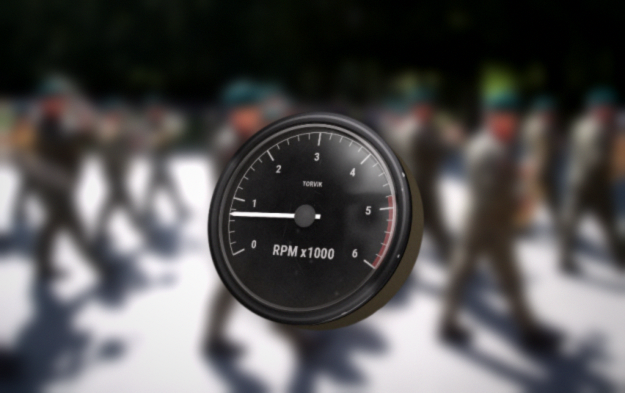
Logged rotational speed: 700
